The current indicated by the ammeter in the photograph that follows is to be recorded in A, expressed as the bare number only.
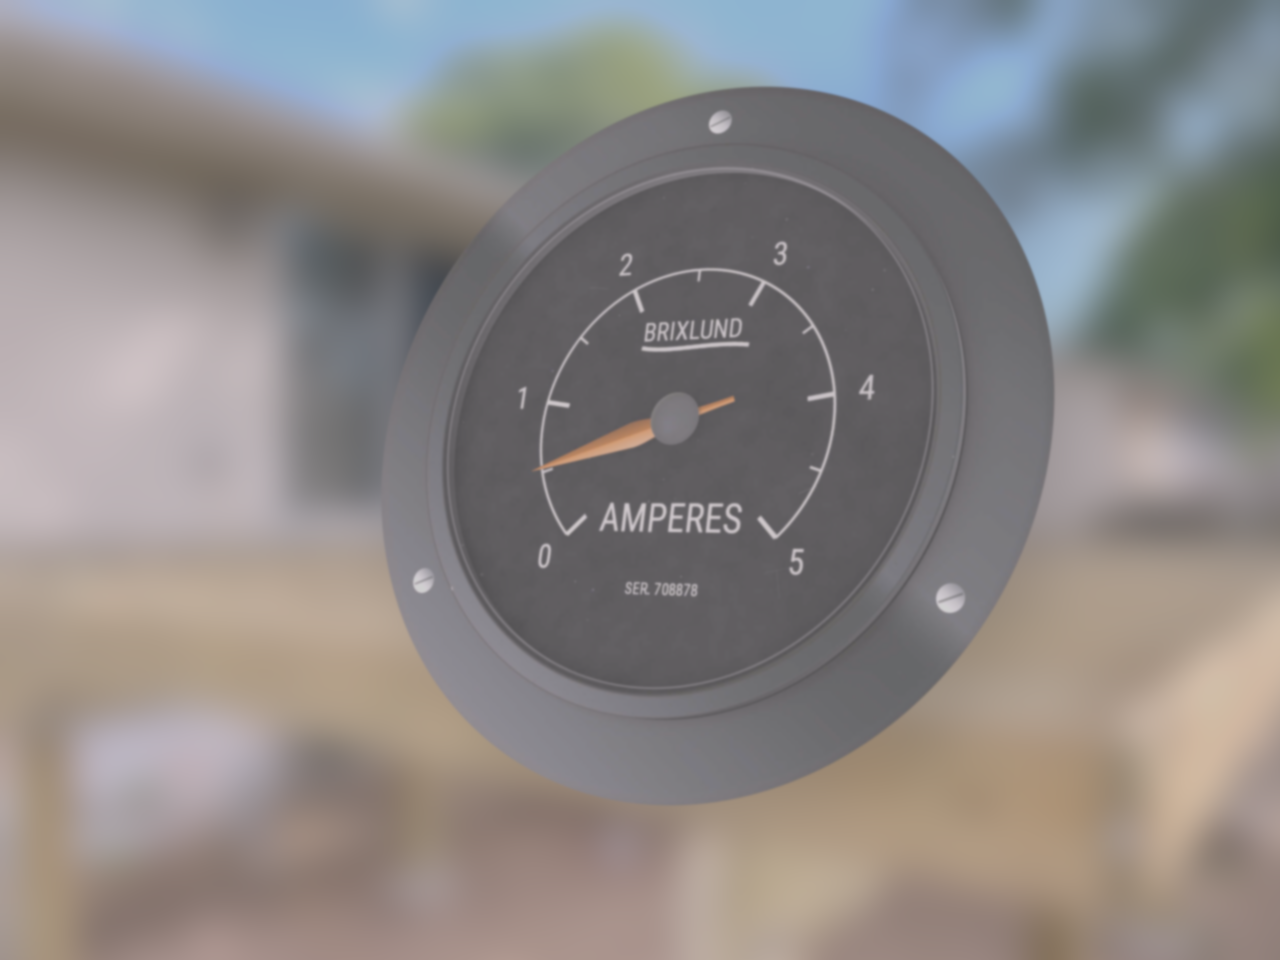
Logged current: 0.5
